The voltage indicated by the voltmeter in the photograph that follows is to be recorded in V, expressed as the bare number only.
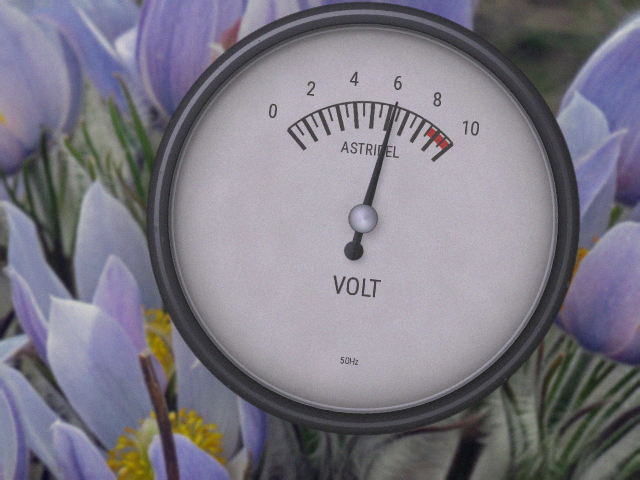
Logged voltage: 6.25
